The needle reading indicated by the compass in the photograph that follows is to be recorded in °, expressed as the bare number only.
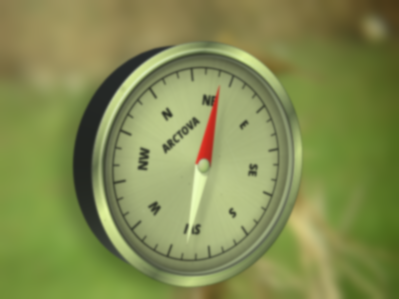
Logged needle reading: 50
